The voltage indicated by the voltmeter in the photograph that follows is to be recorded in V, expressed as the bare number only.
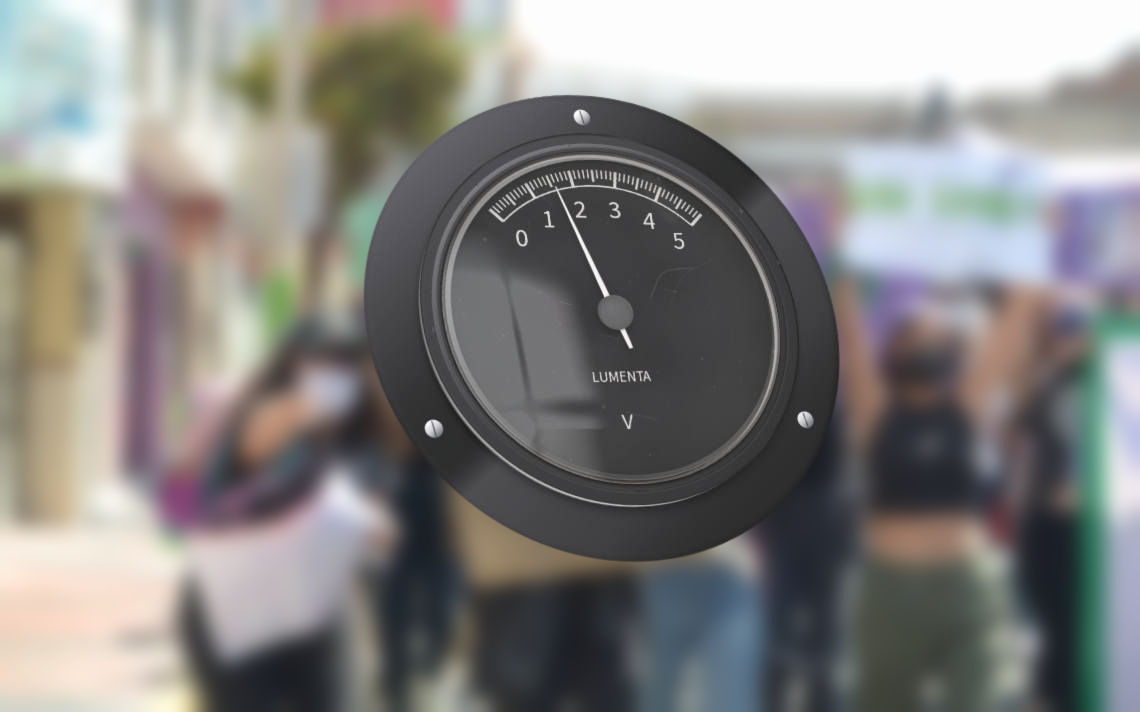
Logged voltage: 1.5
